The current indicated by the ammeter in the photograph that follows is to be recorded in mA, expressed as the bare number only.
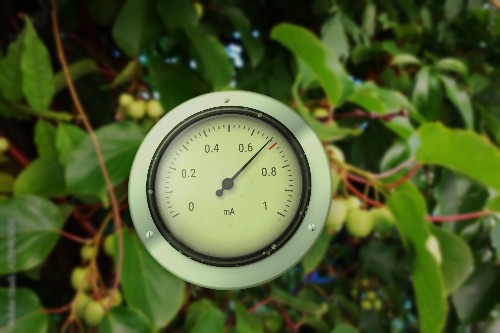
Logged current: 0.68
